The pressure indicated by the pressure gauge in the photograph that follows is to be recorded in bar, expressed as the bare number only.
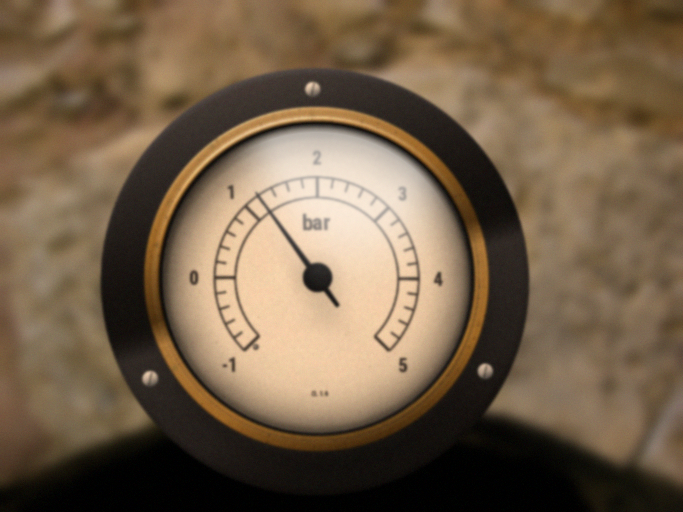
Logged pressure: 1.2
